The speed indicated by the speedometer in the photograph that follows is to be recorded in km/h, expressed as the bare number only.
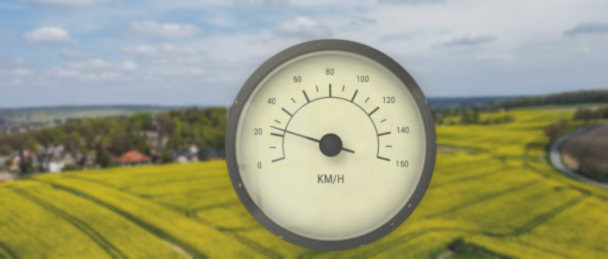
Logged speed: 25
